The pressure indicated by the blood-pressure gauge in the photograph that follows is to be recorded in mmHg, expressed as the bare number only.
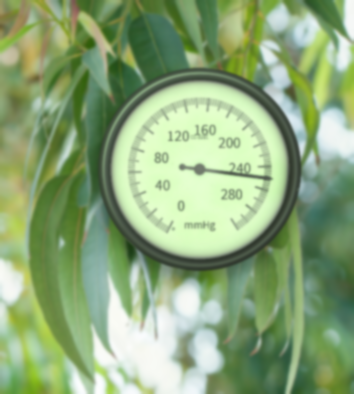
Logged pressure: 250
